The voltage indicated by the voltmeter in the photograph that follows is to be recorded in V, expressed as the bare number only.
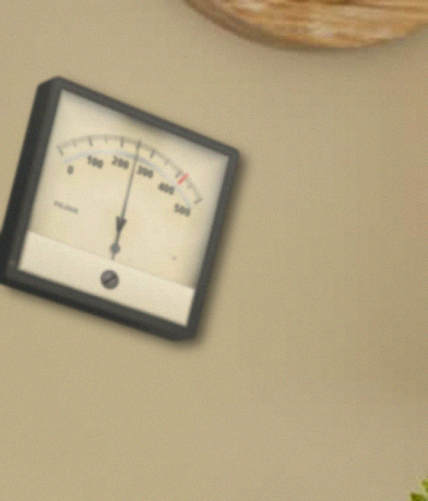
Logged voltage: 250
